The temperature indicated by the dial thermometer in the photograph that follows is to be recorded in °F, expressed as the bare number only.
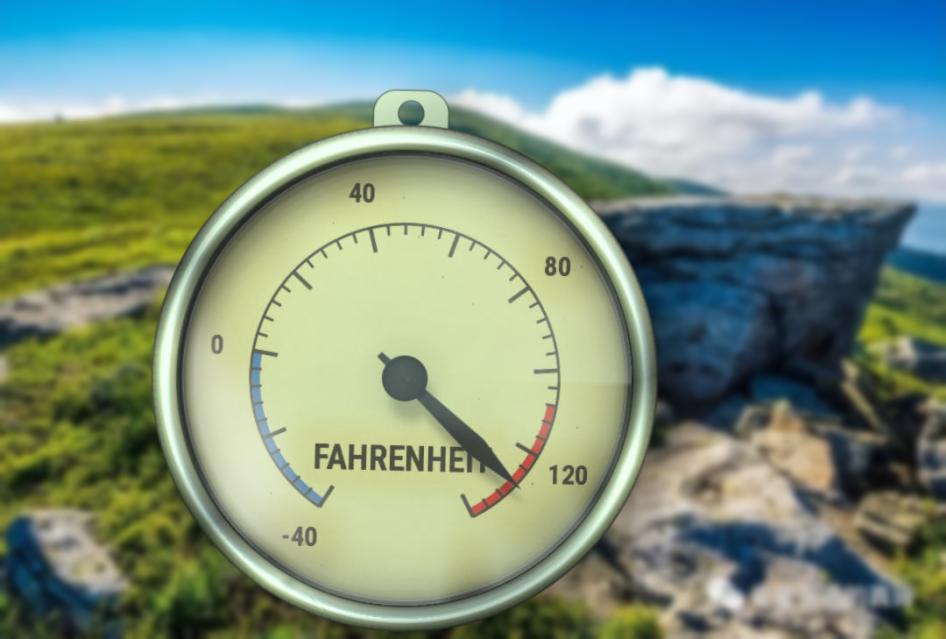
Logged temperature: 128
